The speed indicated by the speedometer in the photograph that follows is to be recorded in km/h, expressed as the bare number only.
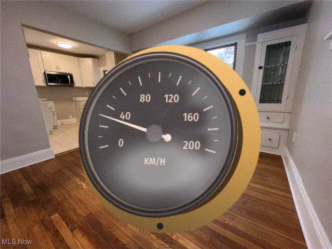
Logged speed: 30
